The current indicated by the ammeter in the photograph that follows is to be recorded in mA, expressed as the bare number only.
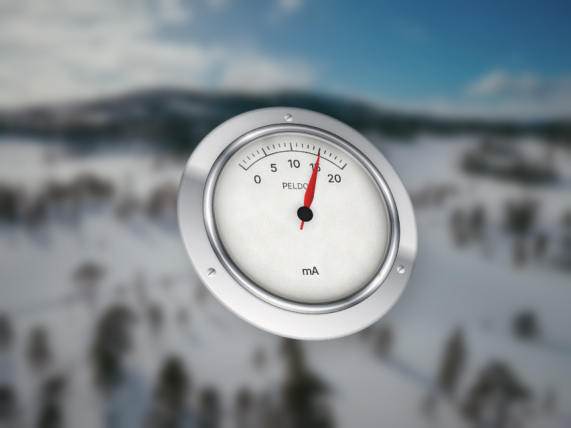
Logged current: 15
